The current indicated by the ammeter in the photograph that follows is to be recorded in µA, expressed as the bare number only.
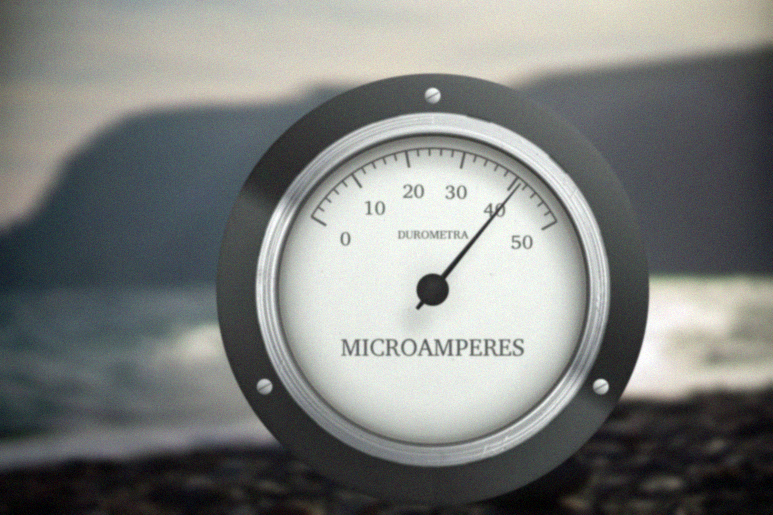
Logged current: 41
